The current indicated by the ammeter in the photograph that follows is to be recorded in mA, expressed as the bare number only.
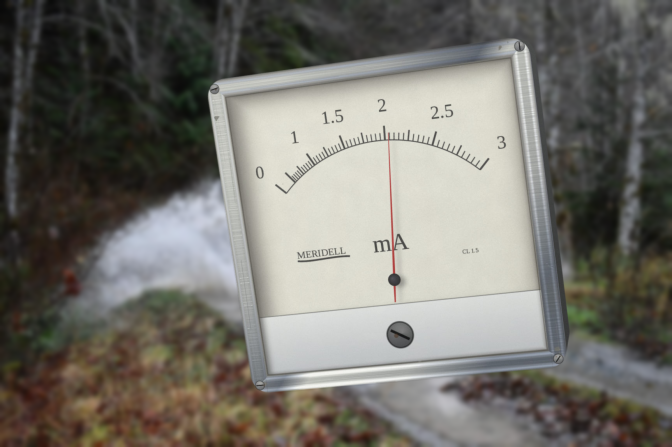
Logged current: 2.05
